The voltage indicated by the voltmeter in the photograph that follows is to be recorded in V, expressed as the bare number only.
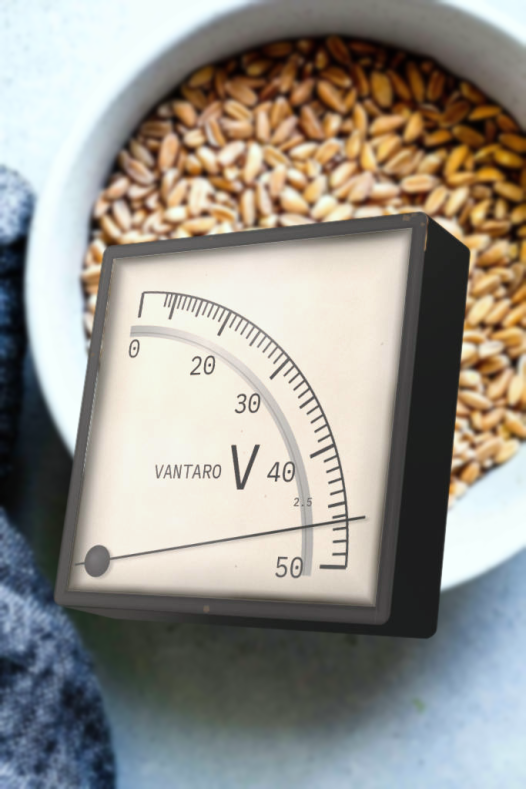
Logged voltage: 46.5
